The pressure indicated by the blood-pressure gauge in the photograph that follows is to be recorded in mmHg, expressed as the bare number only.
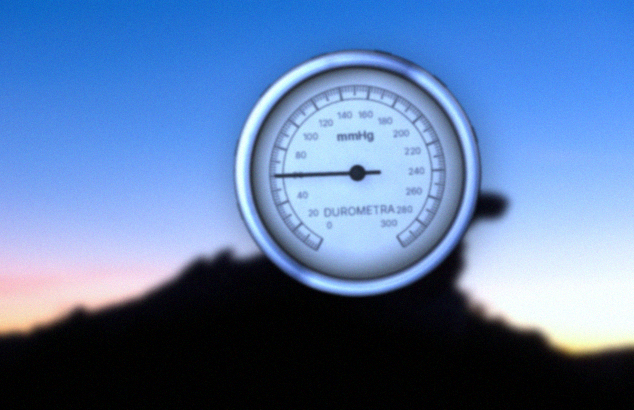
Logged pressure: 60
